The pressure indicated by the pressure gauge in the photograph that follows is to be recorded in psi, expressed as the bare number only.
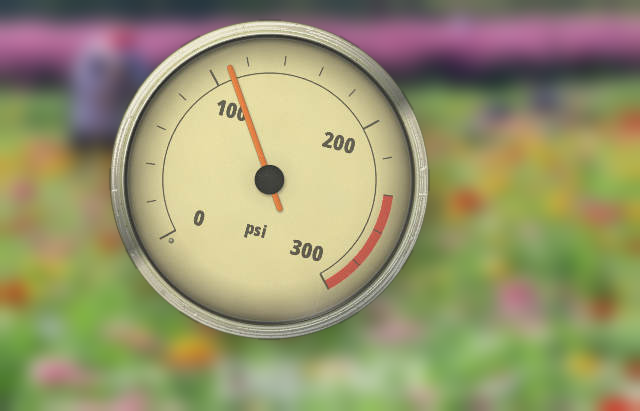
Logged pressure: 110
